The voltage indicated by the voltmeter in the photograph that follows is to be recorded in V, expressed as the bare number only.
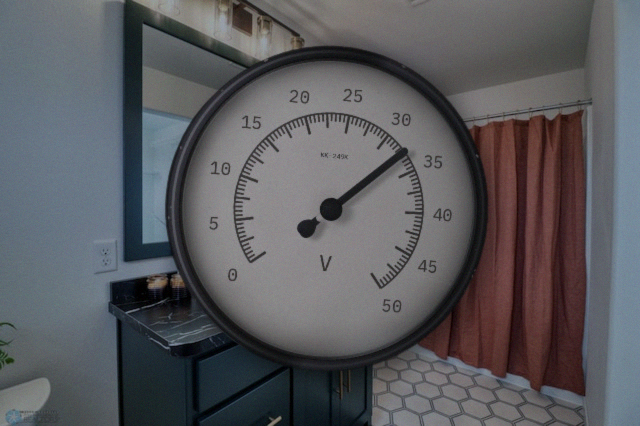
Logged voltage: 32.5
